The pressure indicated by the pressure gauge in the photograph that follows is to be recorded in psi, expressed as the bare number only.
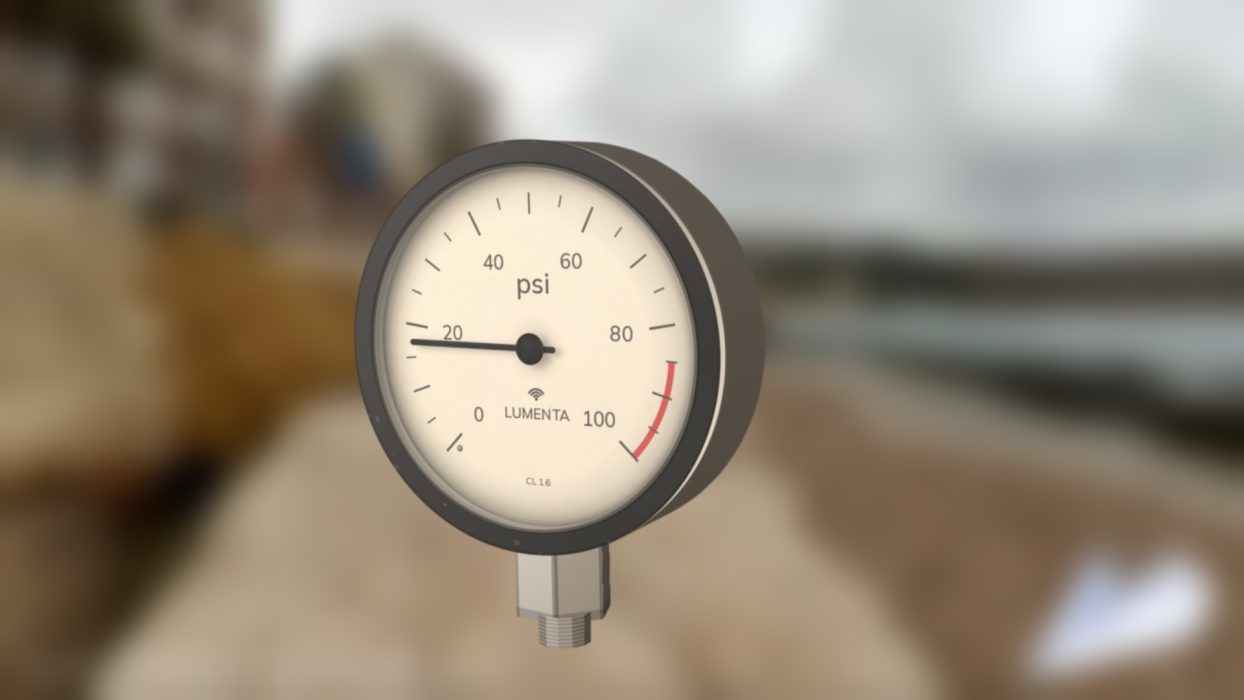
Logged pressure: 17.5
